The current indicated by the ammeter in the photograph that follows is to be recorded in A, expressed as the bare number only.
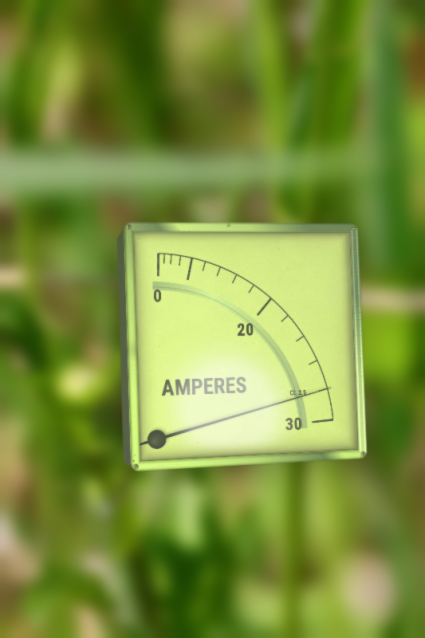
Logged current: 28
